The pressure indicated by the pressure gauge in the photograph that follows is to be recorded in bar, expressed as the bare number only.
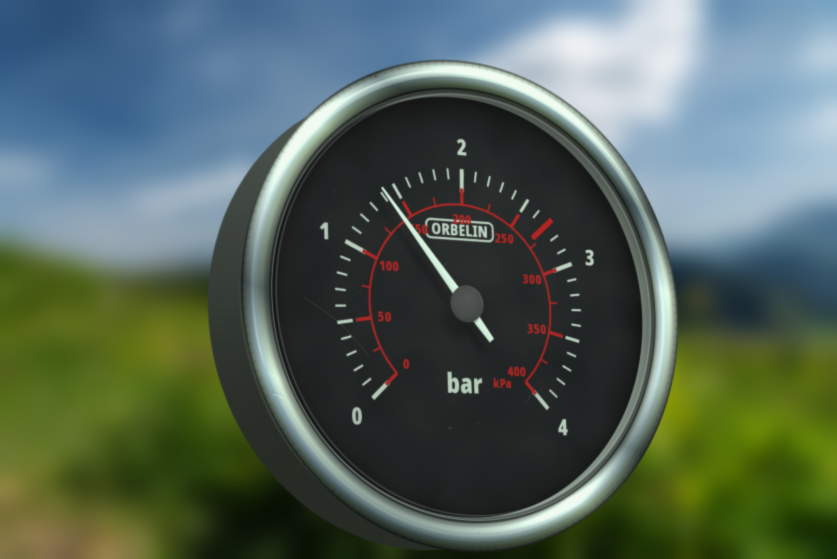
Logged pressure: 1.4
